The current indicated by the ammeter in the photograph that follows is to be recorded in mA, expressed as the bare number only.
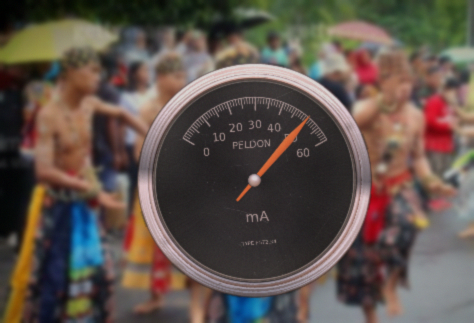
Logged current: 50
